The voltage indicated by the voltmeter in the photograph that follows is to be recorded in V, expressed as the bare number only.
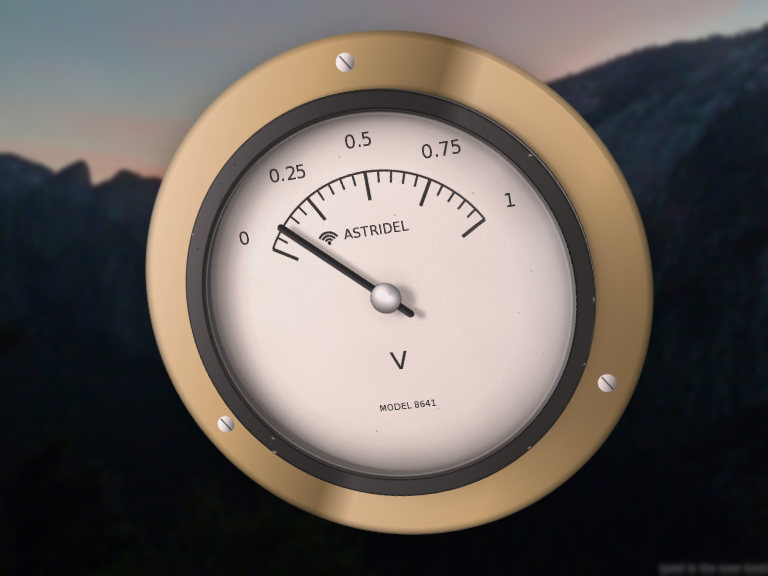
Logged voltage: 0.1
